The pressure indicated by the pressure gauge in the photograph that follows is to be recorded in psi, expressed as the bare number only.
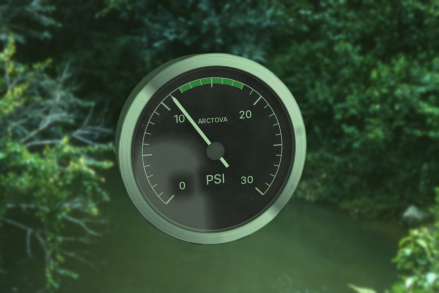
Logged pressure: 11
